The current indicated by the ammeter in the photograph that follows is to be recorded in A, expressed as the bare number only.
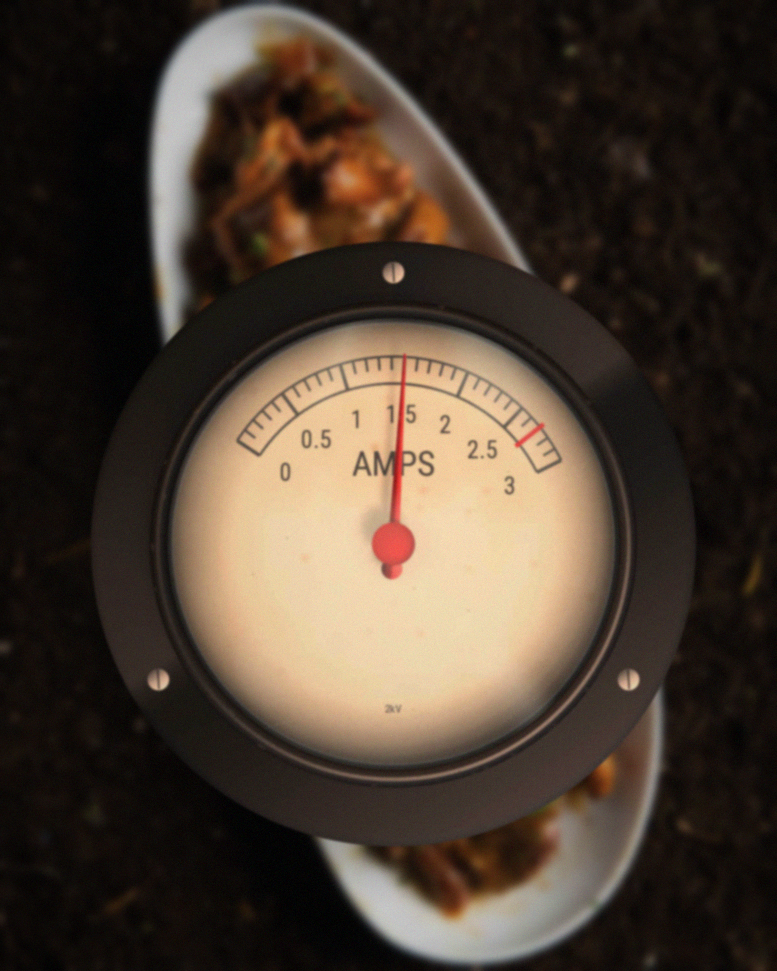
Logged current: 1.5
